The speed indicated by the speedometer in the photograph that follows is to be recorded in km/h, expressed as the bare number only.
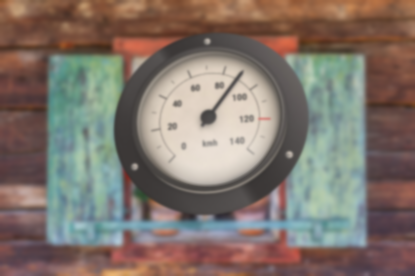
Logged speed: 90
